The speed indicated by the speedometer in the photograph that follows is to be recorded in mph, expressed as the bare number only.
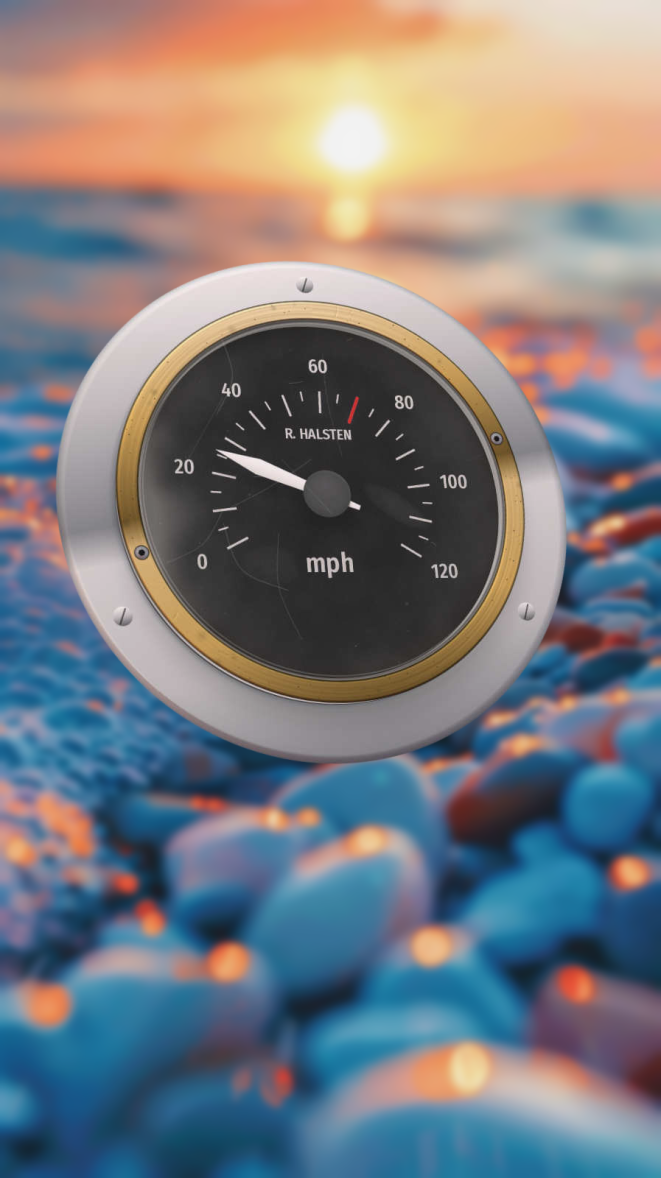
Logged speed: 25
